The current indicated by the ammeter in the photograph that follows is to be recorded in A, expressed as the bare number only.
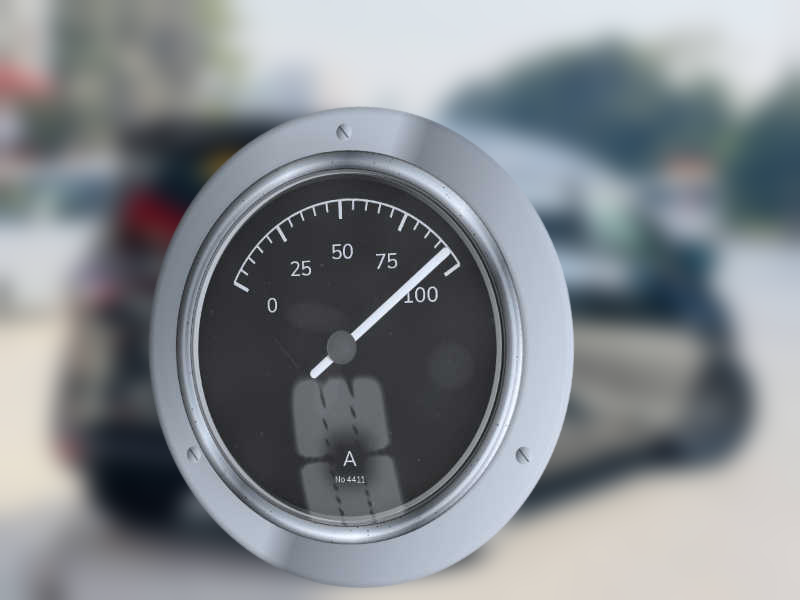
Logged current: 95
